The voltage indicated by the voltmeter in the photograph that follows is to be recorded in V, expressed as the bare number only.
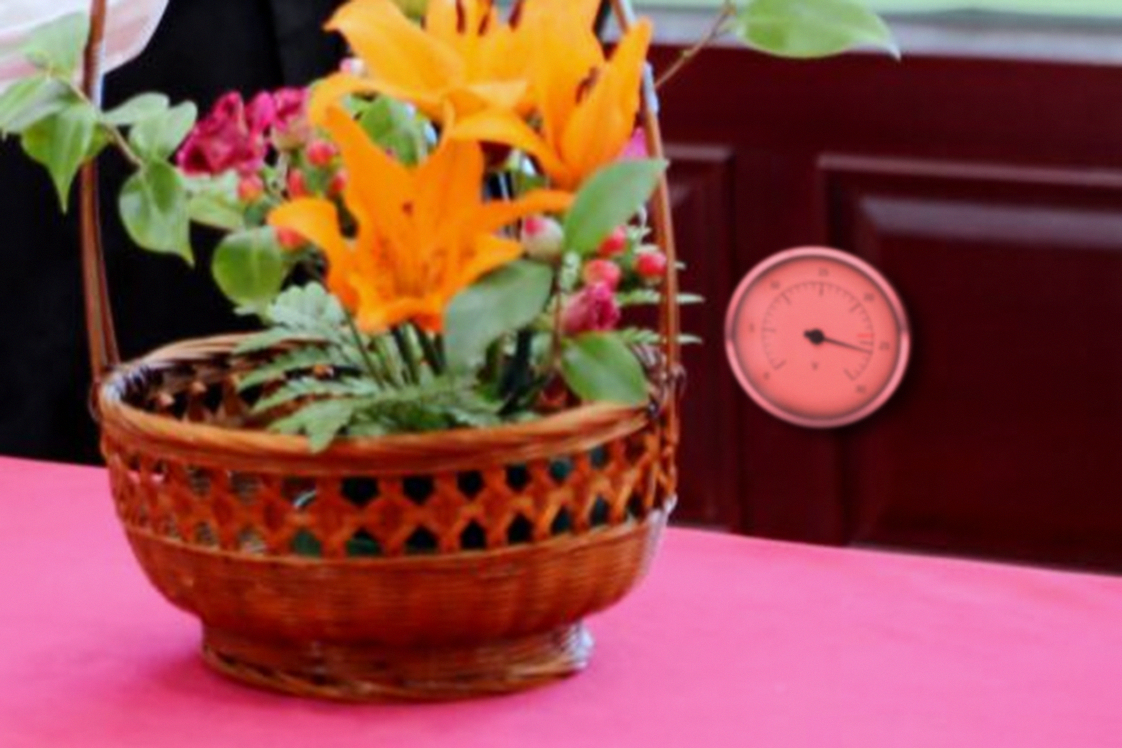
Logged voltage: 26
